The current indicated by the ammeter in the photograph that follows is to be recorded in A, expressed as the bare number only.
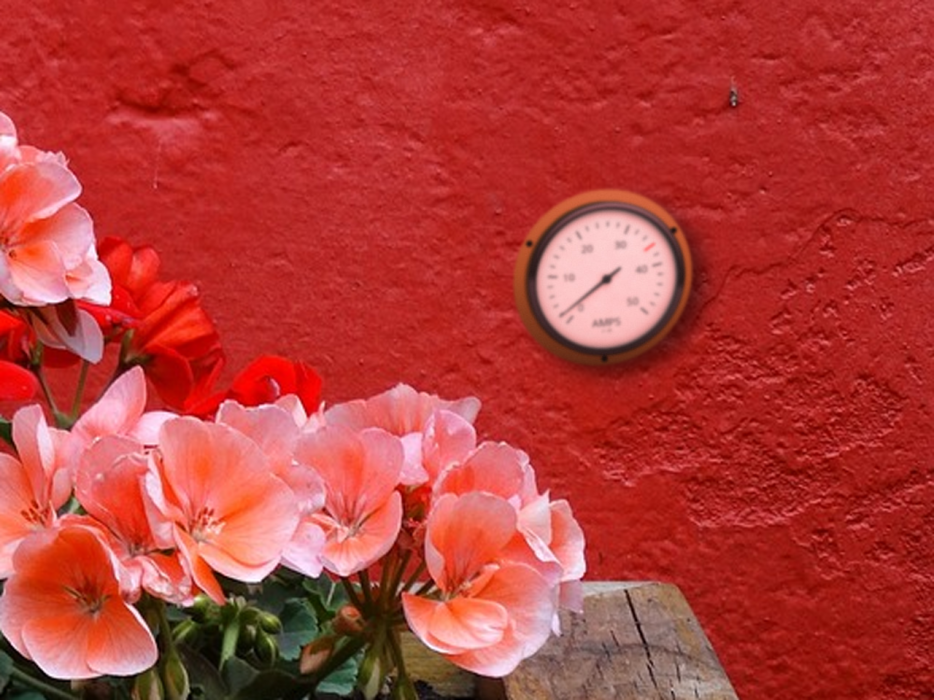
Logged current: 2
